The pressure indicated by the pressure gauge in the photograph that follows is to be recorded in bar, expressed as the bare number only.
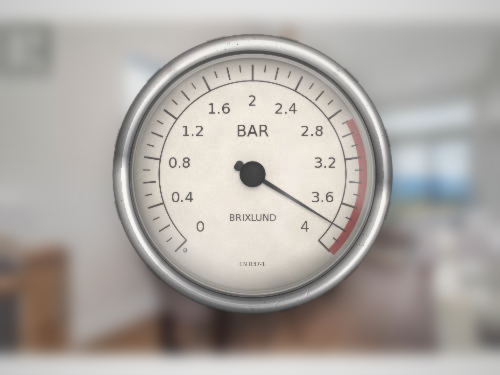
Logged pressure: 3.8
